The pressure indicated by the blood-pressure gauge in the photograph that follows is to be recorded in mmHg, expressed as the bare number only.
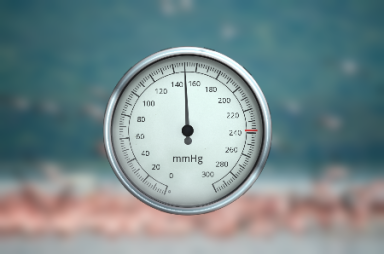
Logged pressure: 150
